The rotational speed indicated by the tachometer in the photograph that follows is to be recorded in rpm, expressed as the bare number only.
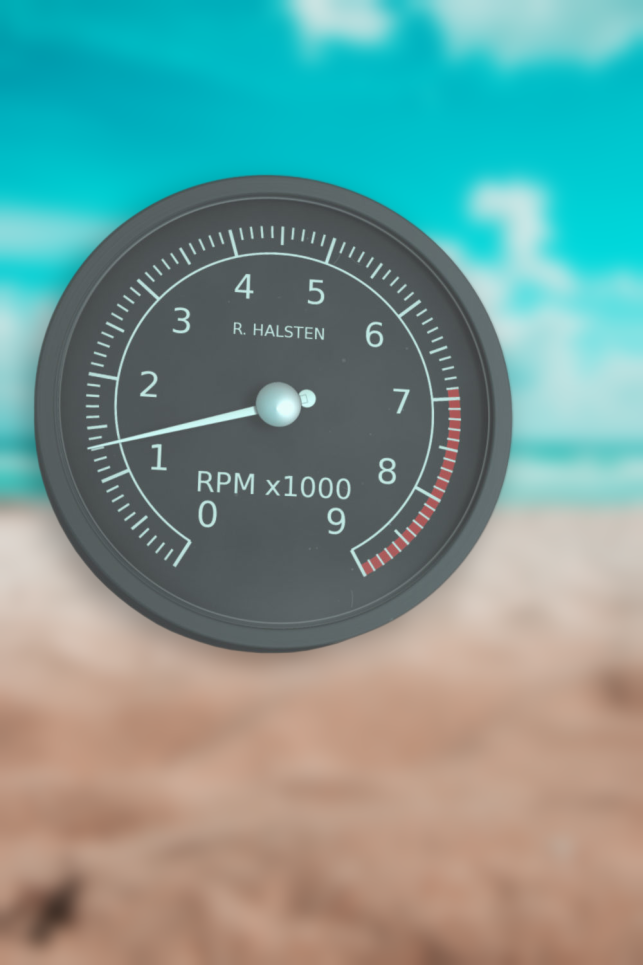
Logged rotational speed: 1300
